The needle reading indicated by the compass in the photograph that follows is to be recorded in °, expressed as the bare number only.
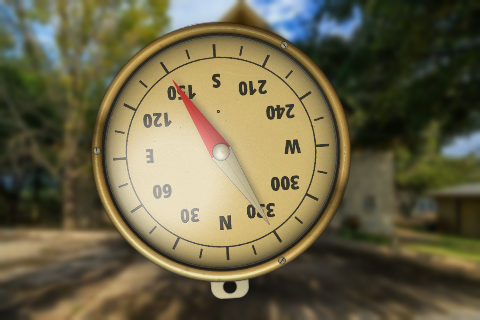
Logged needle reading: 150
